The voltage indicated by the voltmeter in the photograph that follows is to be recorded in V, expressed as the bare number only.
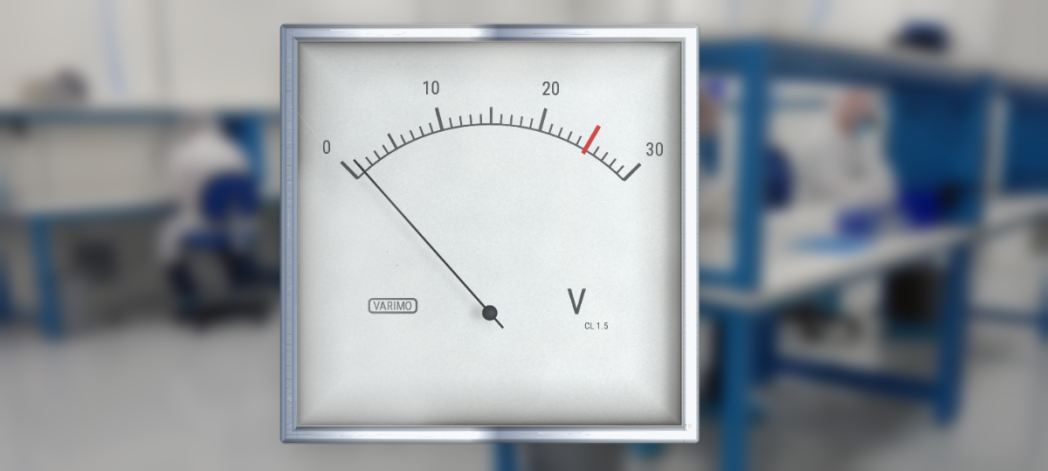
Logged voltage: 1
